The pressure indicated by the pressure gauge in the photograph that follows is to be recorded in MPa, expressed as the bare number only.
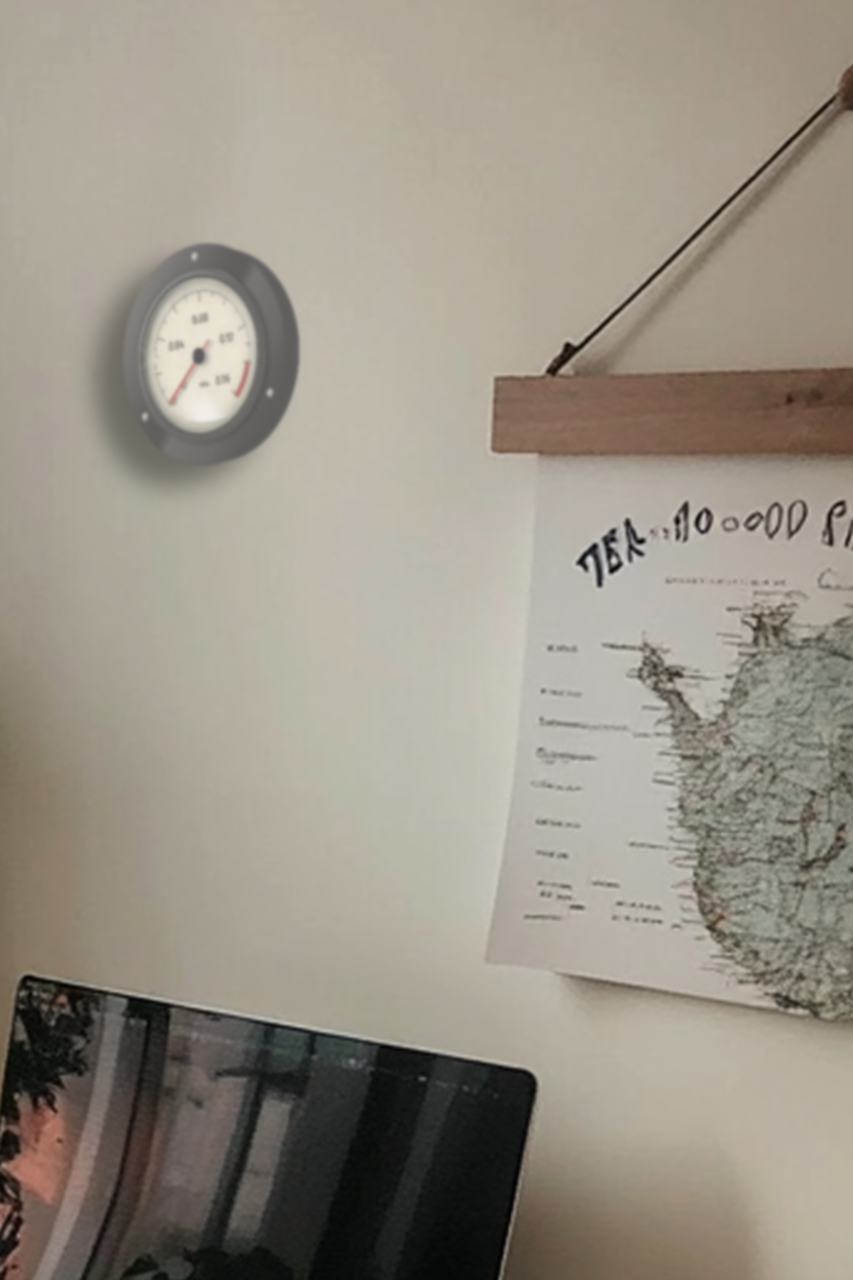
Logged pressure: 0
